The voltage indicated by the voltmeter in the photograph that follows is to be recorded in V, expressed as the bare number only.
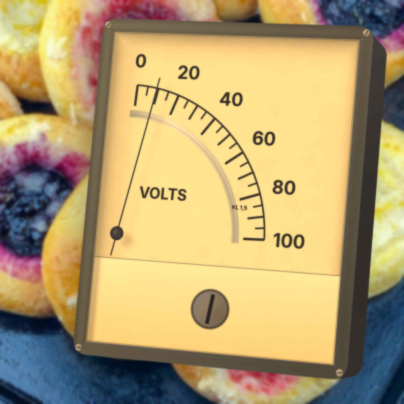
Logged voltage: 10
